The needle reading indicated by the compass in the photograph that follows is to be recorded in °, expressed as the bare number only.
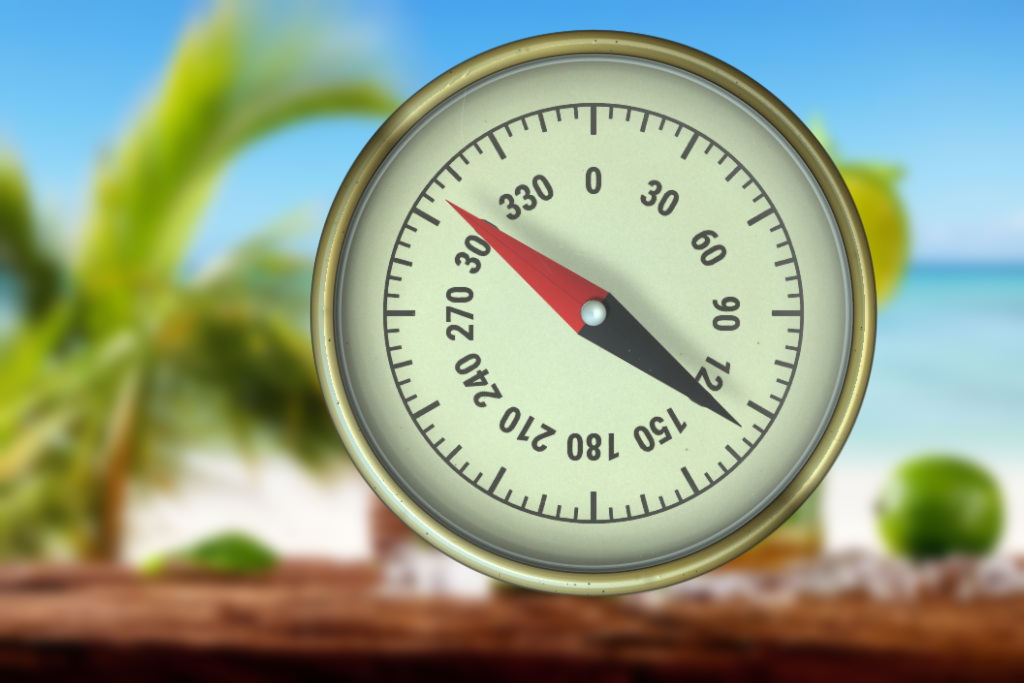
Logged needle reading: 307.5
